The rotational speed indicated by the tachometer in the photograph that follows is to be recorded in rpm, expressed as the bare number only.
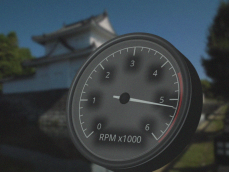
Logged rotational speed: 5200
